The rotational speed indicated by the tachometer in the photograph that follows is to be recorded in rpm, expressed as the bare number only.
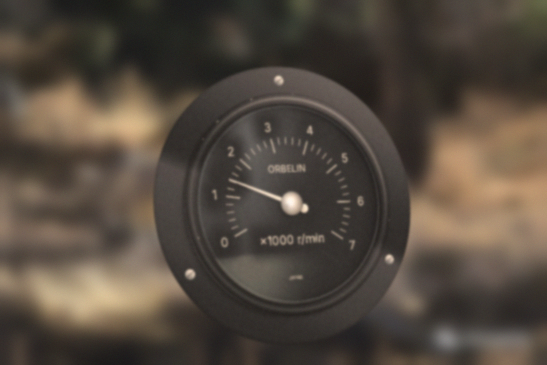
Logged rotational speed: 1400
